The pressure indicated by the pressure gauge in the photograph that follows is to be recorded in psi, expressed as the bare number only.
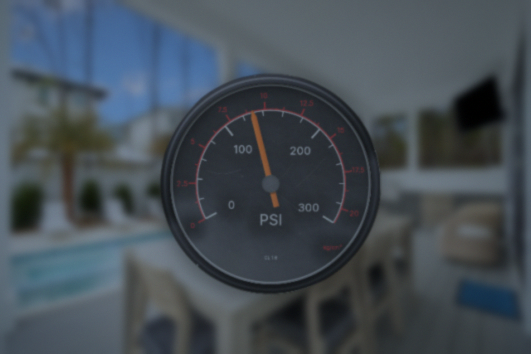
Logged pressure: 130
